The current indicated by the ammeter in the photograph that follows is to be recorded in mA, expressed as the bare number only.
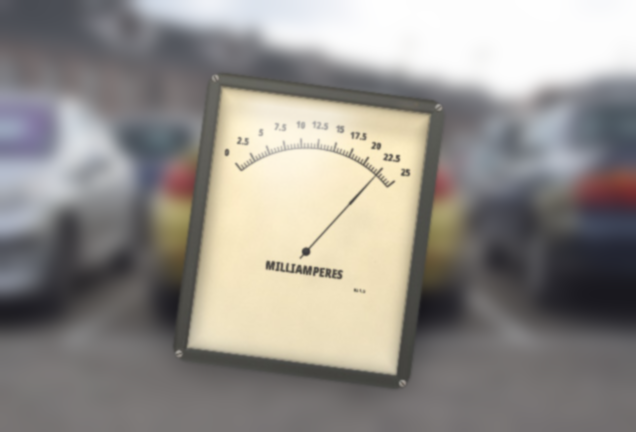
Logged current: 22.5
